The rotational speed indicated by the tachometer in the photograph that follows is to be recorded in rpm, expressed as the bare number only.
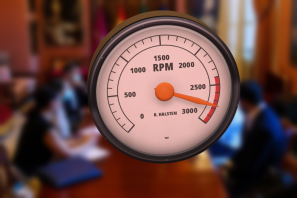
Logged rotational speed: 2750
